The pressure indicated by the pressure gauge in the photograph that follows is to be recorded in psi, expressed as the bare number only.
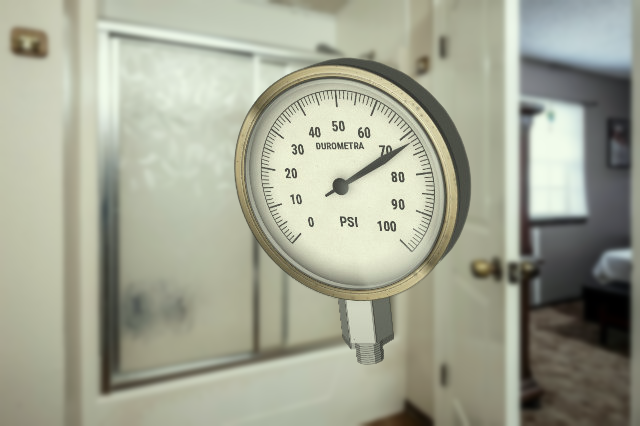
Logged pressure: 72
